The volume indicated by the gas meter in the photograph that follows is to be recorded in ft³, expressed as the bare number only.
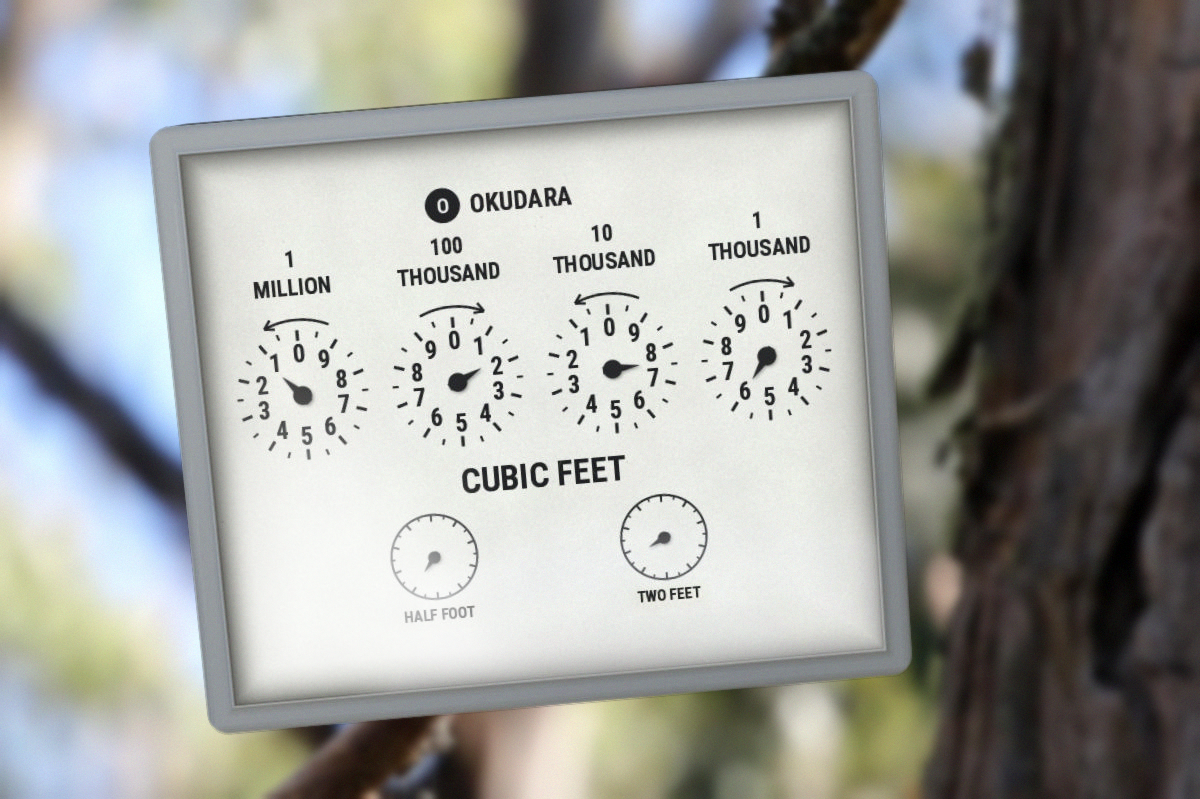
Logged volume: 117600
